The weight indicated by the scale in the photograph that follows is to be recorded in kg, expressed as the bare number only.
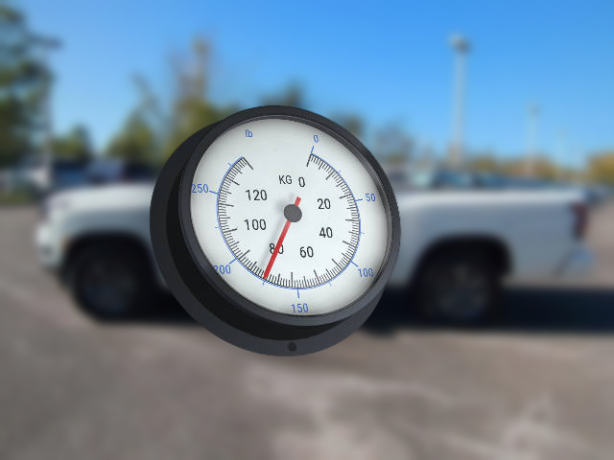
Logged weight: 80
